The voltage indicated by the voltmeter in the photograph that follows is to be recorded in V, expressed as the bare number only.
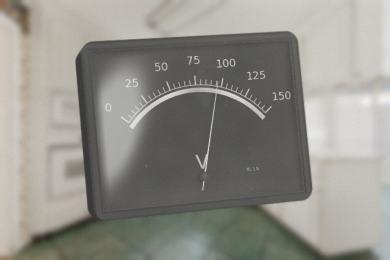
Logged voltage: 95
